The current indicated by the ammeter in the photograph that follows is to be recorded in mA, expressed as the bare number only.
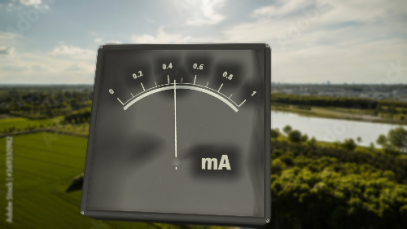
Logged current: 0.45
